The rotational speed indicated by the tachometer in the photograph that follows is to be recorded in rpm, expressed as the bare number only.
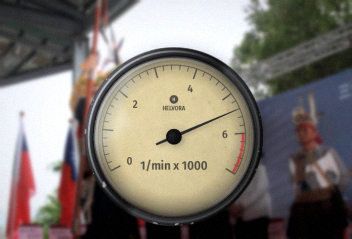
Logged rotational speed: 5400
